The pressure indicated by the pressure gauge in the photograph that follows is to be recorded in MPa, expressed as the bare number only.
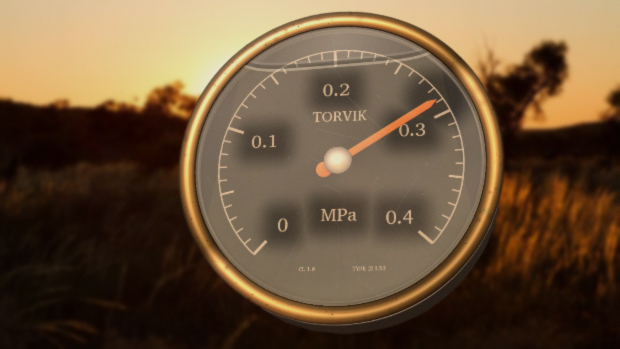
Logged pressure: 0.29
